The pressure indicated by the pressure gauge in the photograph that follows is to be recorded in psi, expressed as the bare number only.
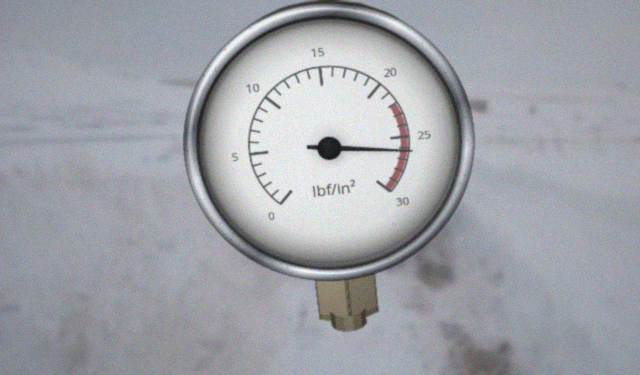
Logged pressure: 26
